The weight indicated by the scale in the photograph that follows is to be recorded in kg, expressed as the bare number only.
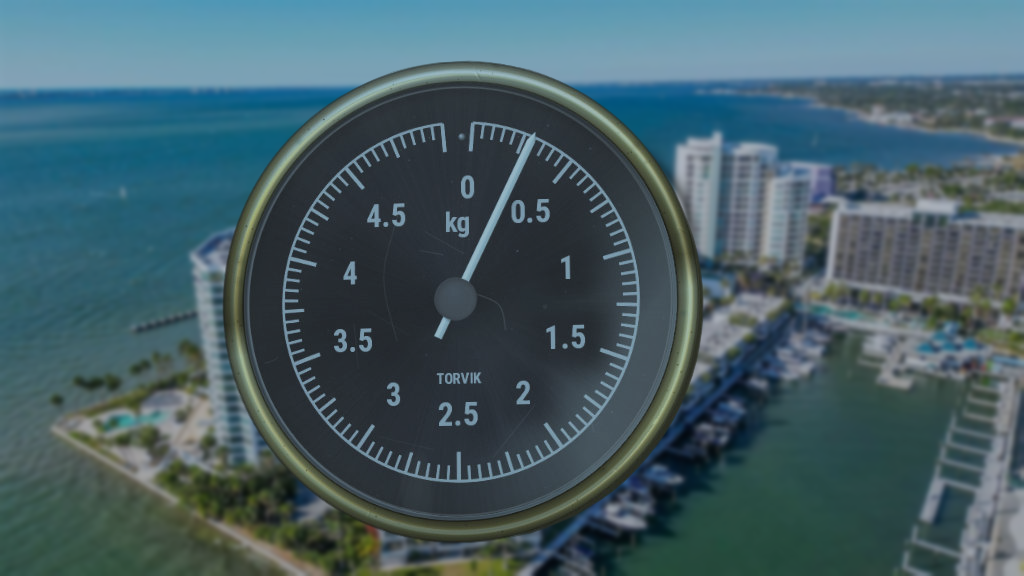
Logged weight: 0.3
